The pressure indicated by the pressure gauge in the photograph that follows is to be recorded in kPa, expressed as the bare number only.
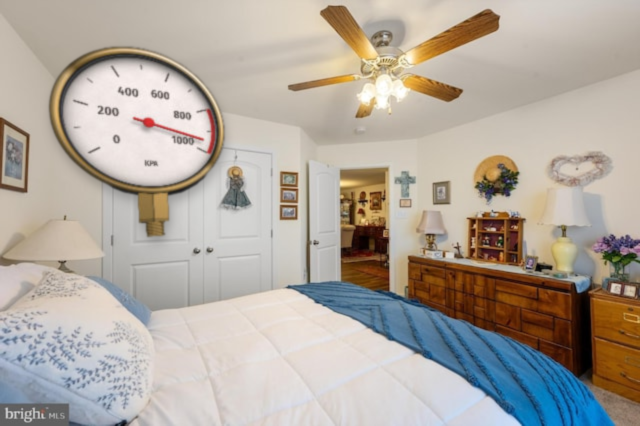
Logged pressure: 950
